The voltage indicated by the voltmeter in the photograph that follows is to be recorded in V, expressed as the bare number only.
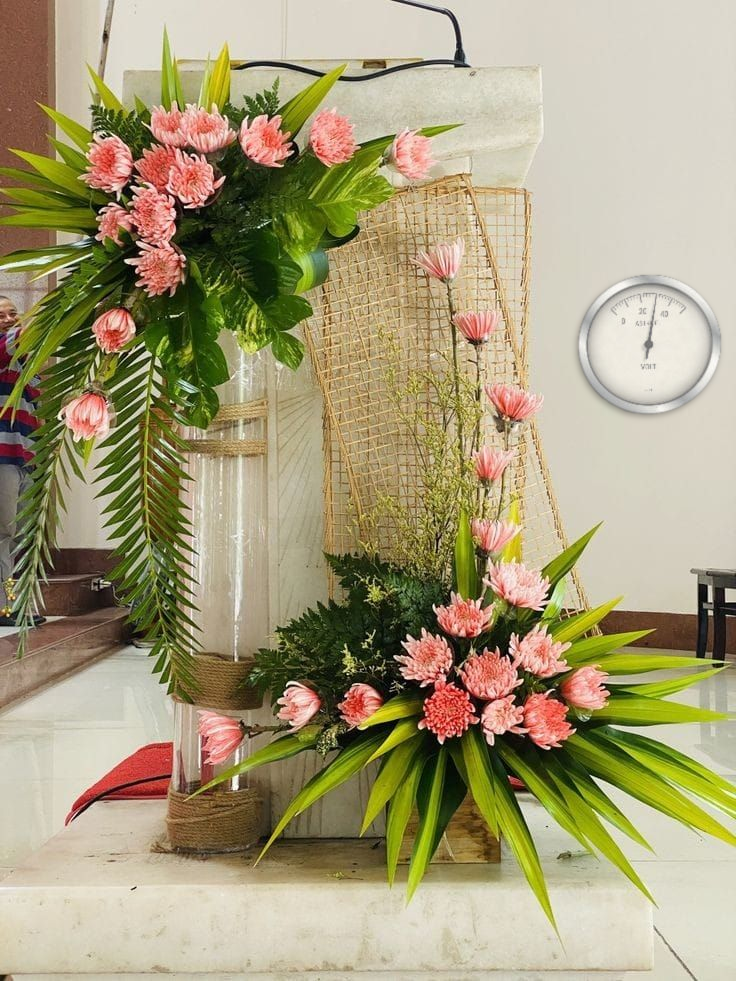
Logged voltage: 30
